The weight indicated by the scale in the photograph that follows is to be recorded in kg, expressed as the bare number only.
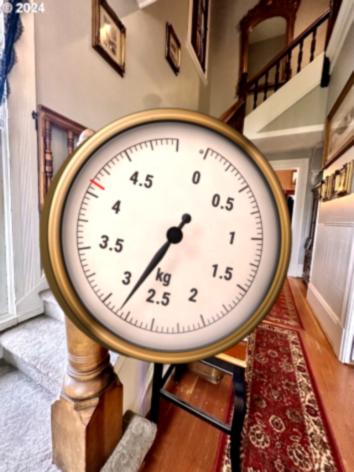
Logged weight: 2.85
